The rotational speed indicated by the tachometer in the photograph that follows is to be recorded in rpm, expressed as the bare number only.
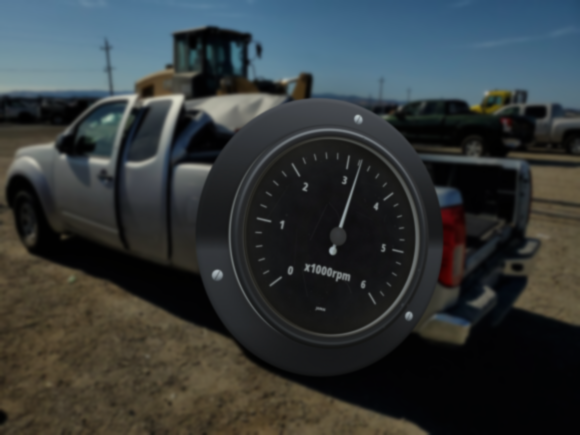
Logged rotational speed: 3200
